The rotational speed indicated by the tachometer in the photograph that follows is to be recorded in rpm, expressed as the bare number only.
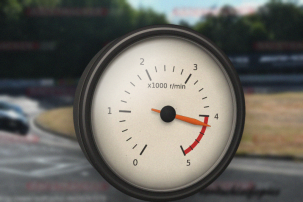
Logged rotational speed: 4200
